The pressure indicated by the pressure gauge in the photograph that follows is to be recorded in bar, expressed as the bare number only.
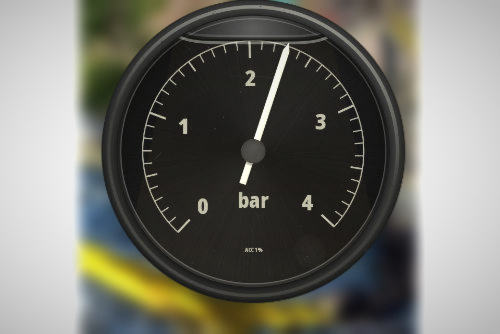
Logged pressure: 2.3
